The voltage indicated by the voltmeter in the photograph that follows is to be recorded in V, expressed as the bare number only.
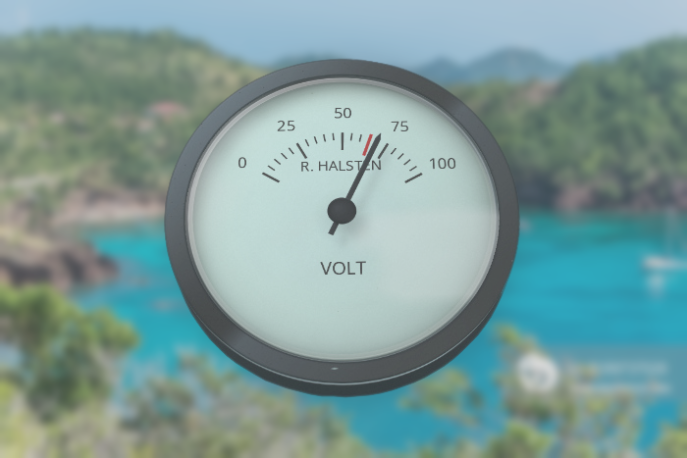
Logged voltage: 70
